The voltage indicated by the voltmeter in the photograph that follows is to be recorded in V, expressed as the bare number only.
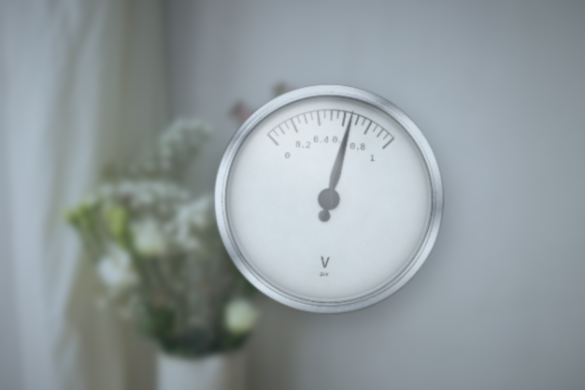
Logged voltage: 0.65
